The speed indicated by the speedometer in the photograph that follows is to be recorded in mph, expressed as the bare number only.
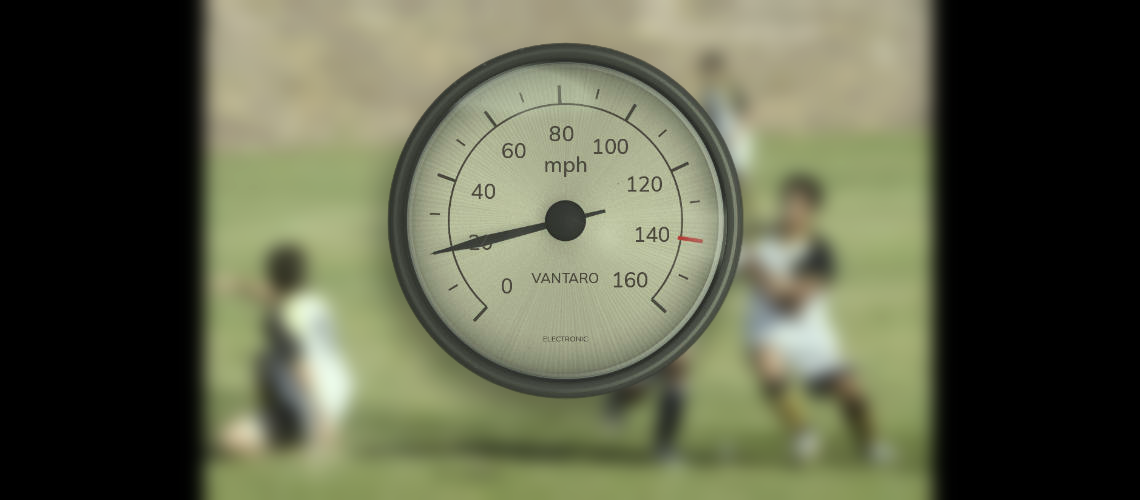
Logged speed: 20
